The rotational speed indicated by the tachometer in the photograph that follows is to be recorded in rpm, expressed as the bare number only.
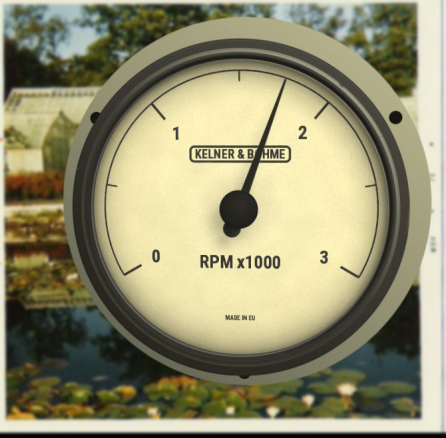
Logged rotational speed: 1750
